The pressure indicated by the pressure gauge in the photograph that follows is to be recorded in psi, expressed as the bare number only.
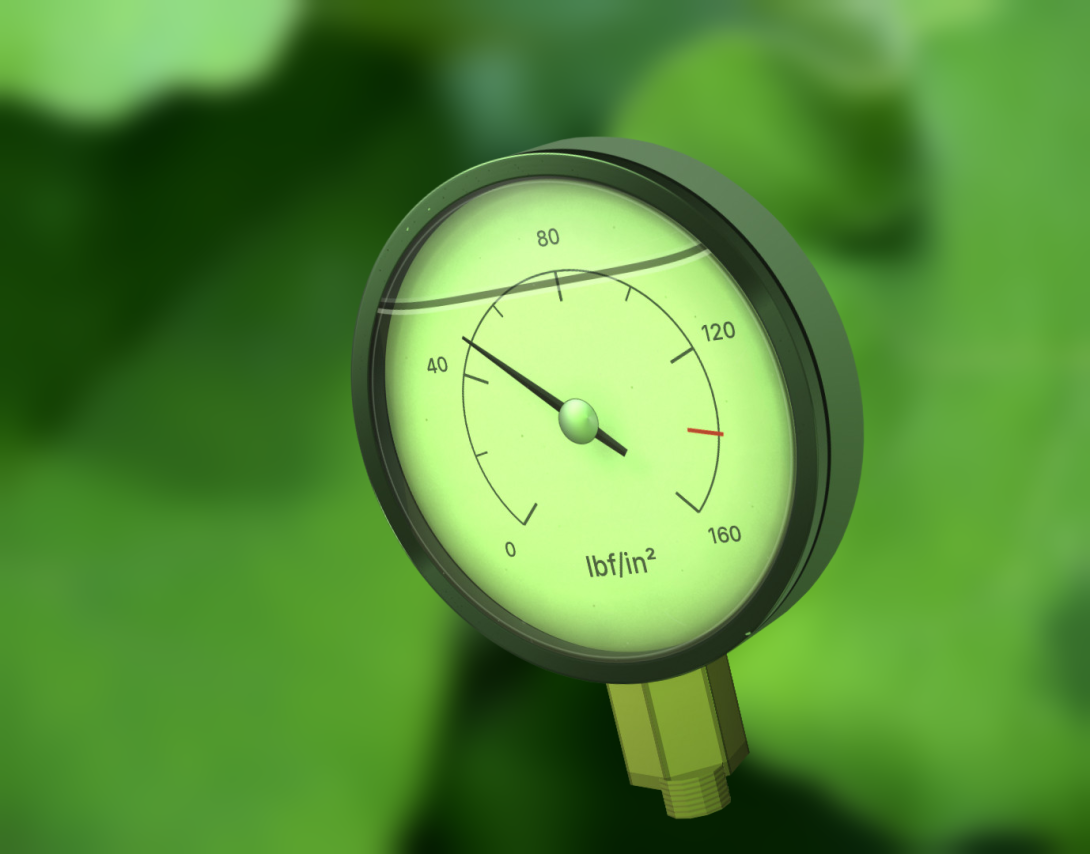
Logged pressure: 50
